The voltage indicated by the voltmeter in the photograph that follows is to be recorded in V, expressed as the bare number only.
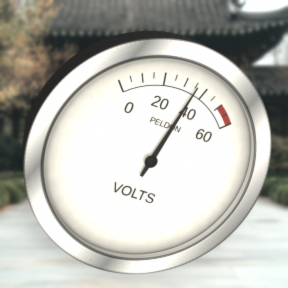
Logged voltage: 35
